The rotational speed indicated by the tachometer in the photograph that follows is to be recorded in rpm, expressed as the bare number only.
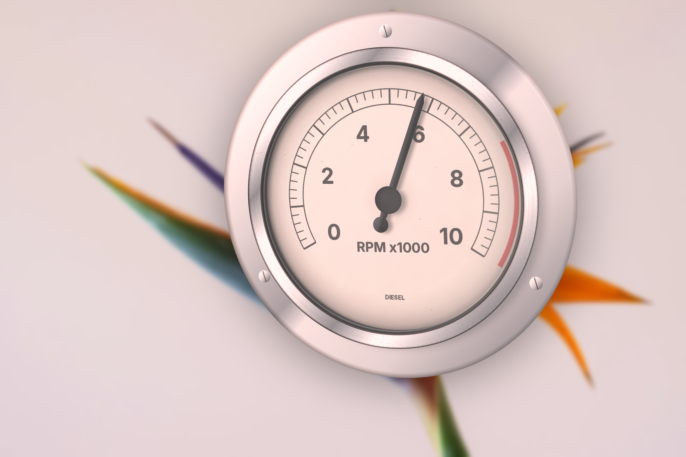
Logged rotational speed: 5800
